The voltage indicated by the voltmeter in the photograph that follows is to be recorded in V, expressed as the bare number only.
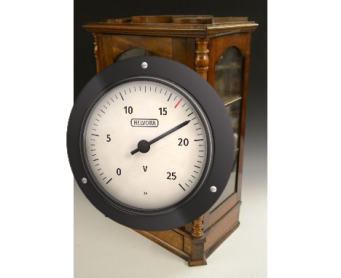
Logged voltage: 18
